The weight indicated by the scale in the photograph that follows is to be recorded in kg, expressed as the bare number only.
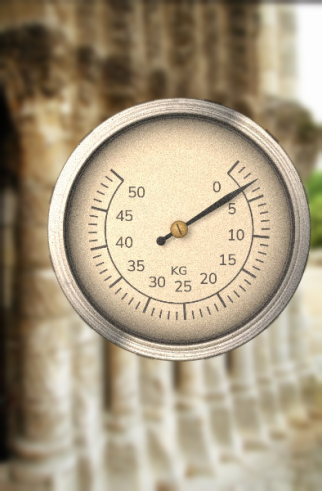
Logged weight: 3
